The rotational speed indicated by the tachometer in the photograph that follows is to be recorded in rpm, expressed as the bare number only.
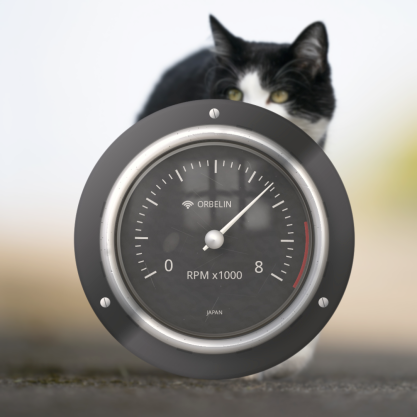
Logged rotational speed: 5500
